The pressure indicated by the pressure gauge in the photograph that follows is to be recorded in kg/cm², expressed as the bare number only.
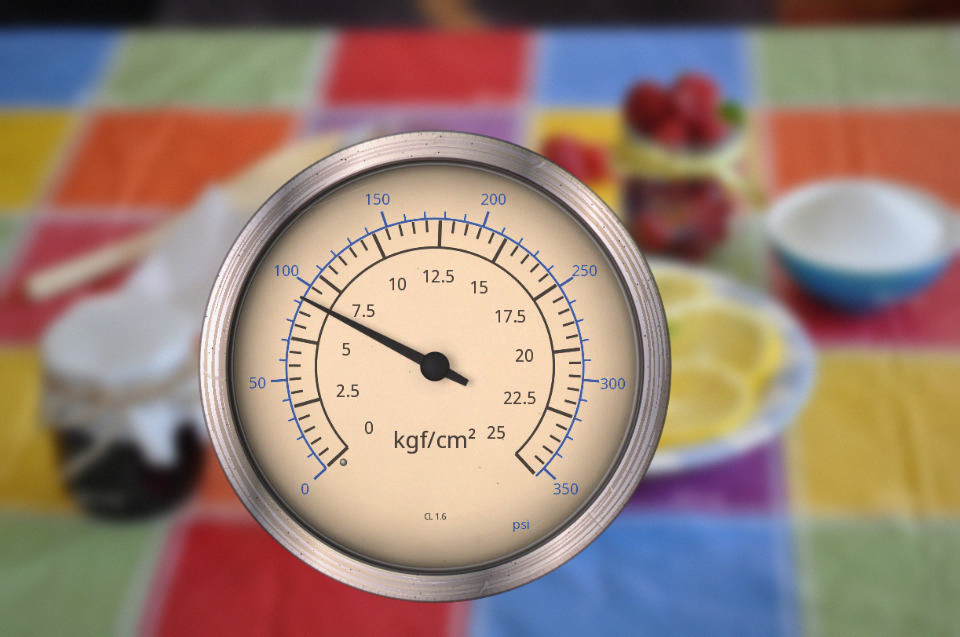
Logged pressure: 6.5
